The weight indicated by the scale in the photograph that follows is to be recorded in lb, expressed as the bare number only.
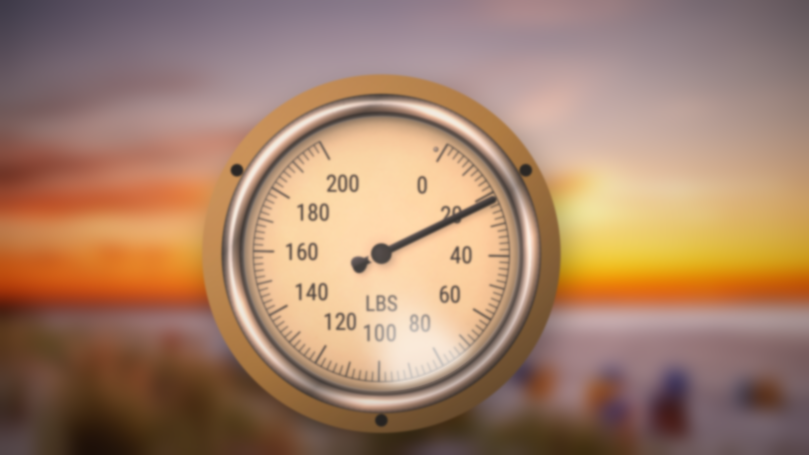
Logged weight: 22
